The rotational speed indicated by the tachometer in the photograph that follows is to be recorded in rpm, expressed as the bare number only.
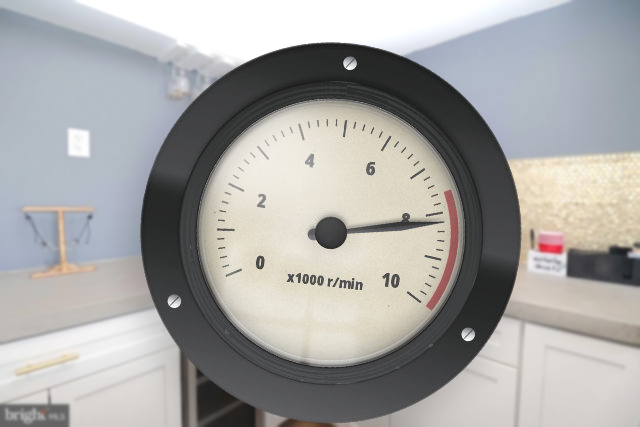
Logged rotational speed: 8200
